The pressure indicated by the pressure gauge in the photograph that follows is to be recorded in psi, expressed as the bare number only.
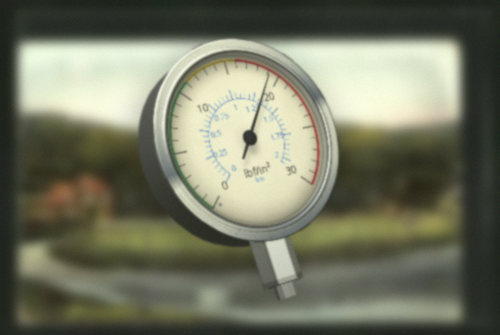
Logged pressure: 19
